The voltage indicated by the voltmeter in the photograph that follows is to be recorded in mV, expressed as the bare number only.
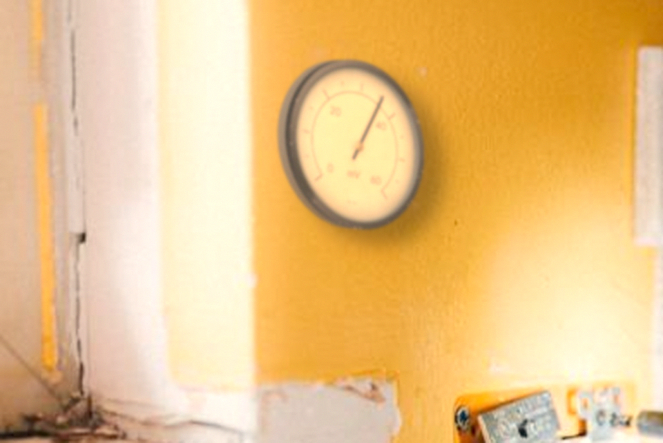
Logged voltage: 35
